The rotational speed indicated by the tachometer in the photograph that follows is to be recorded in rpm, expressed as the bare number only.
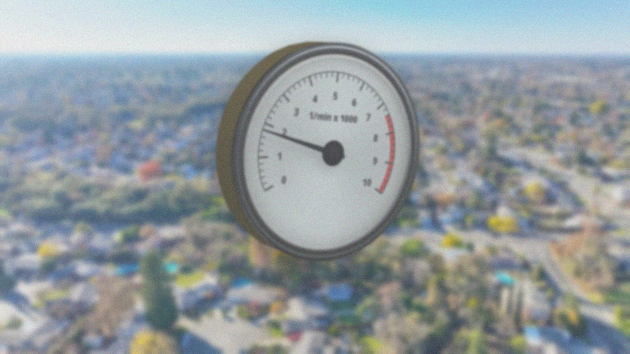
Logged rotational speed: 1800
